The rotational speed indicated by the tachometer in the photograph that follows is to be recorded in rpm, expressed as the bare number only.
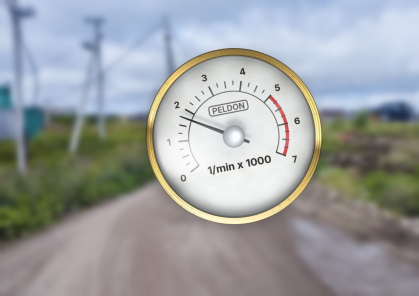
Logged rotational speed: 1750
